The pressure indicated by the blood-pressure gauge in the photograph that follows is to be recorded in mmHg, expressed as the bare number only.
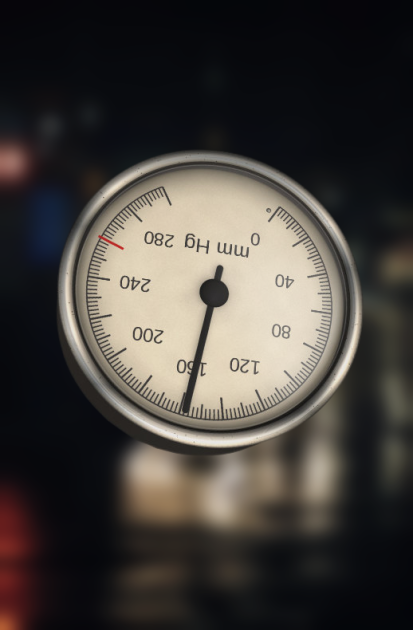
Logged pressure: 158
